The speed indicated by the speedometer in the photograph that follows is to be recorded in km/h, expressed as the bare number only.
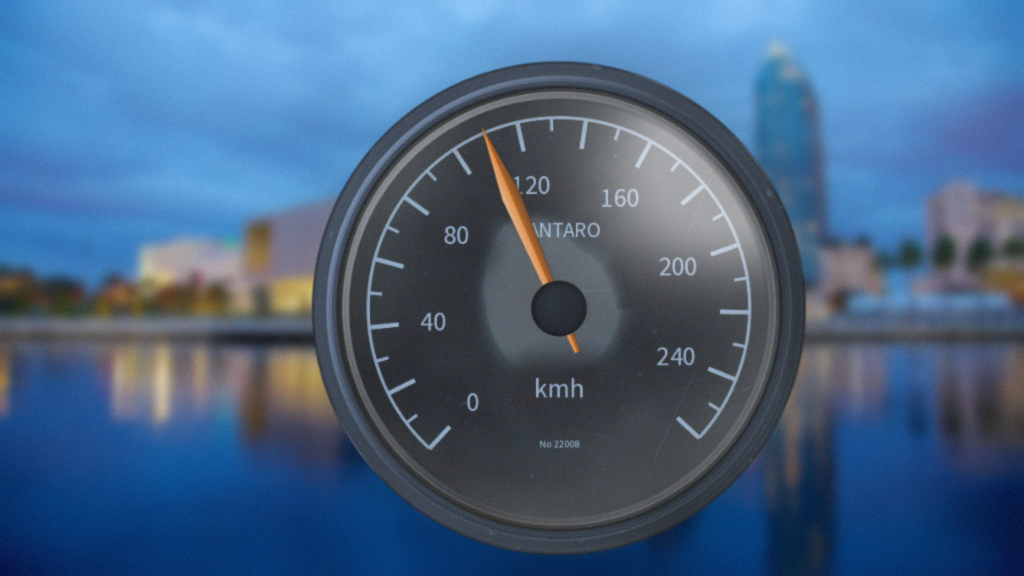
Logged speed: 110
